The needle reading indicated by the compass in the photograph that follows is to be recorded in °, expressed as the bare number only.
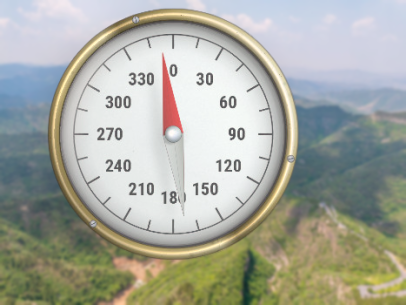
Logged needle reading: 352.5
